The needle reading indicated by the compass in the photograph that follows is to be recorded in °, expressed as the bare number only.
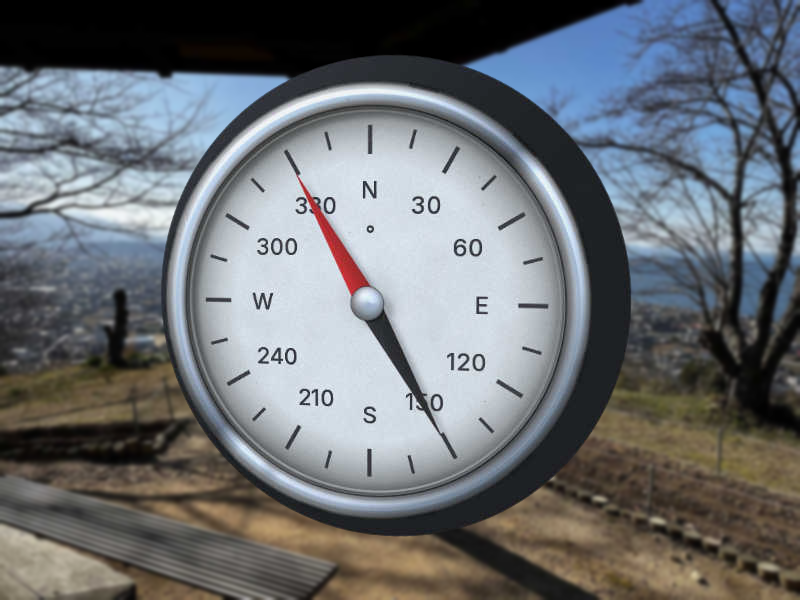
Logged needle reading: 330
